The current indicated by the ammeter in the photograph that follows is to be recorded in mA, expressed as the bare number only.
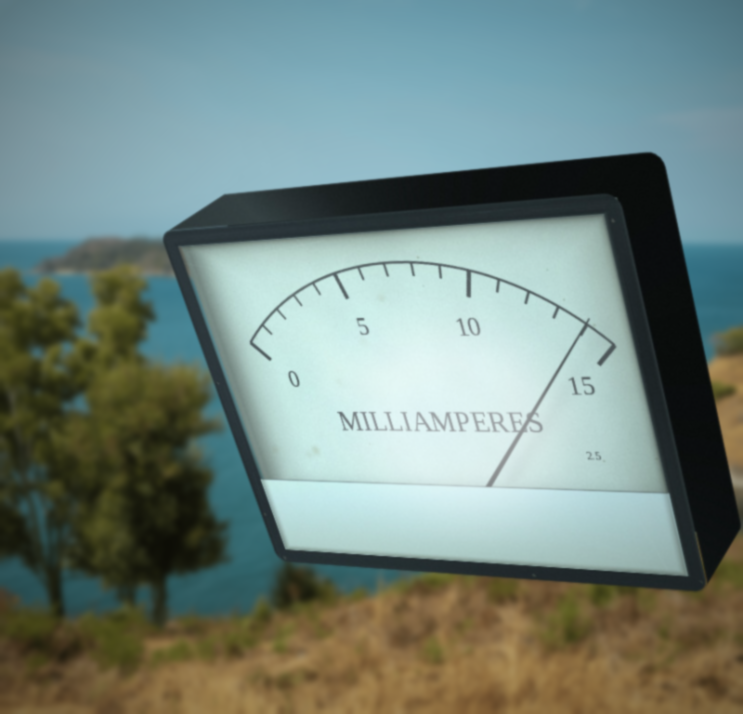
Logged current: 14
